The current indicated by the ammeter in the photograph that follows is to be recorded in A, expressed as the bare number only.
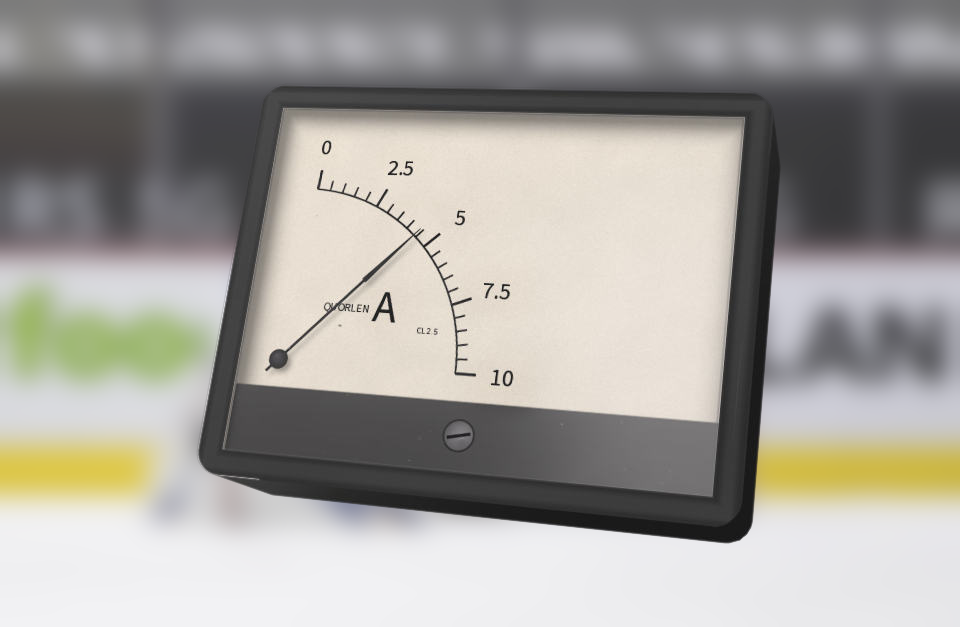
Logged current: 4.5
